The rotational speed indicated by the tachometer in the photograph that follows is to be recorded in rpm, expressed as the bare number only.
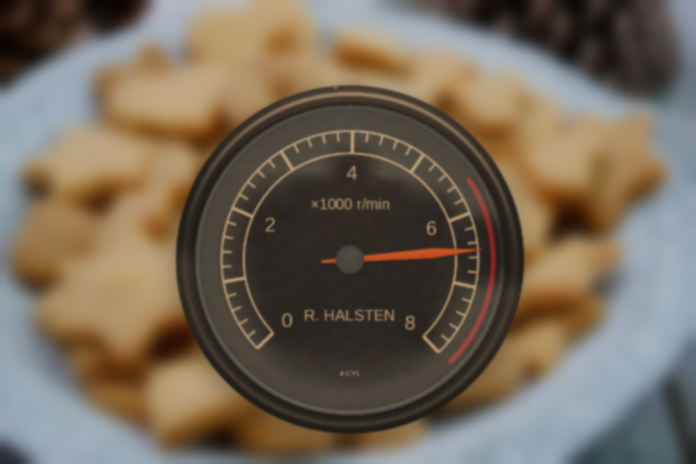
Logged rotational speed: 6500
